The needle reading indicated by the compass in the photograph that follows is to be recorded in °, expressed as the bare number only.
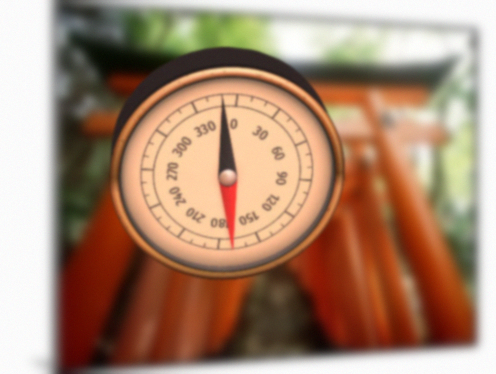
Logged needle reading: 170
